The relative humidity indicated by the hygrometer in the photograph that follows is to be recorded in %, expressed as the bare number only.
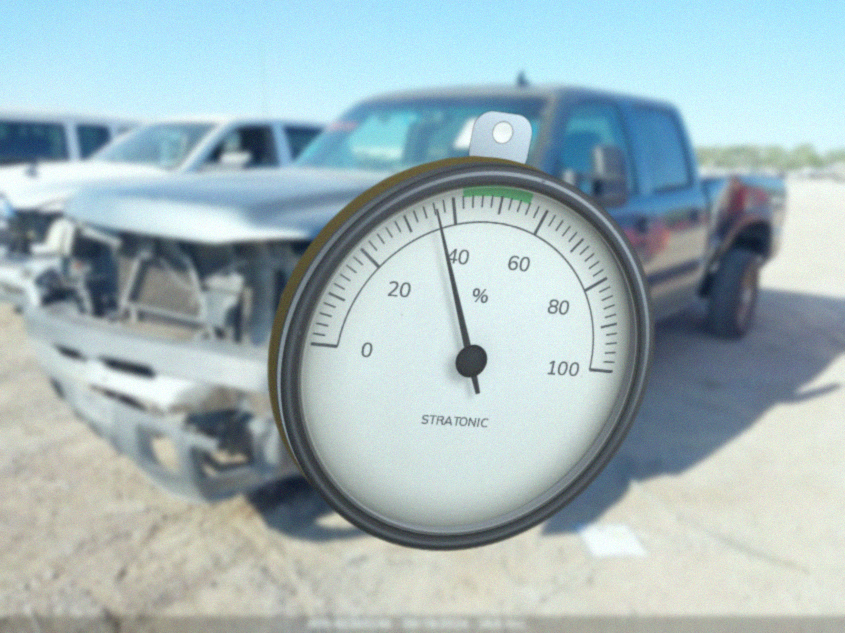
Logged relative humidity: 36
